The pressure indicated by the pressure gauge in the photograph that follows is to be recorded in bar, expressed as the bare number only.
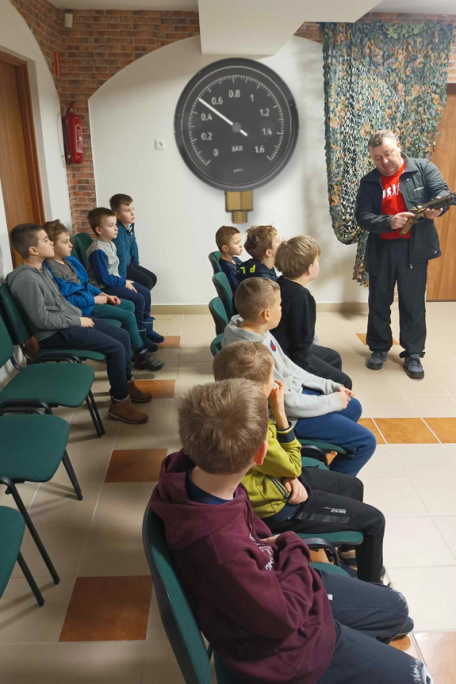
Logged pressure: 0.5
